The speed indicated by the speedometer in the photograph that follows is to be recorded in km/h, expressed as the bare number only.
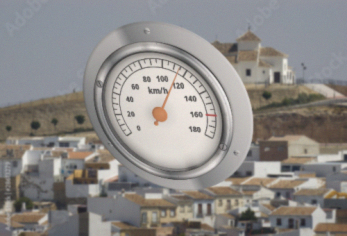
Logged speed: 115
